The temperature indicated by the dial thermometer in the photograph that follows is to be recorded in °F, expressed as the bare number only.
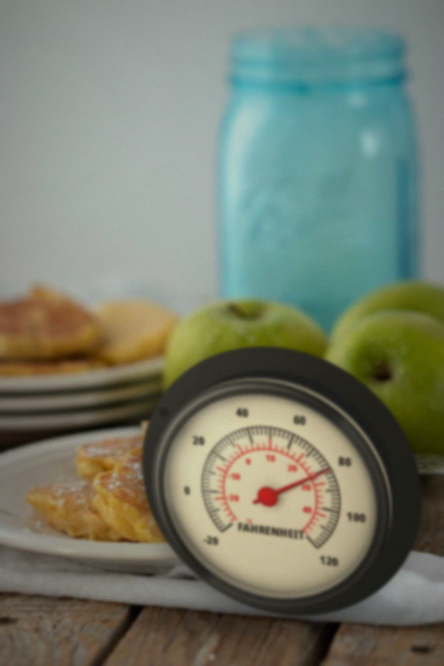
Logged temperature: 80
